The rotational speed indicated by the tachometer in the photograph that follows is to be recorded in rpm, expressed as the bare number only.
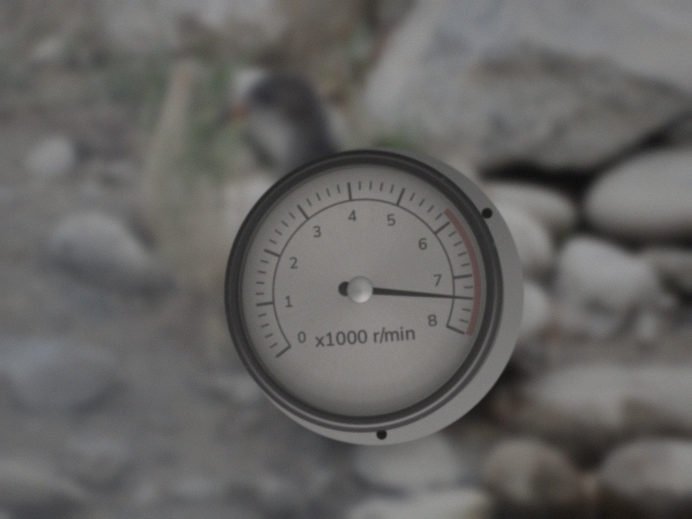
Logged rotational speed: 7400
